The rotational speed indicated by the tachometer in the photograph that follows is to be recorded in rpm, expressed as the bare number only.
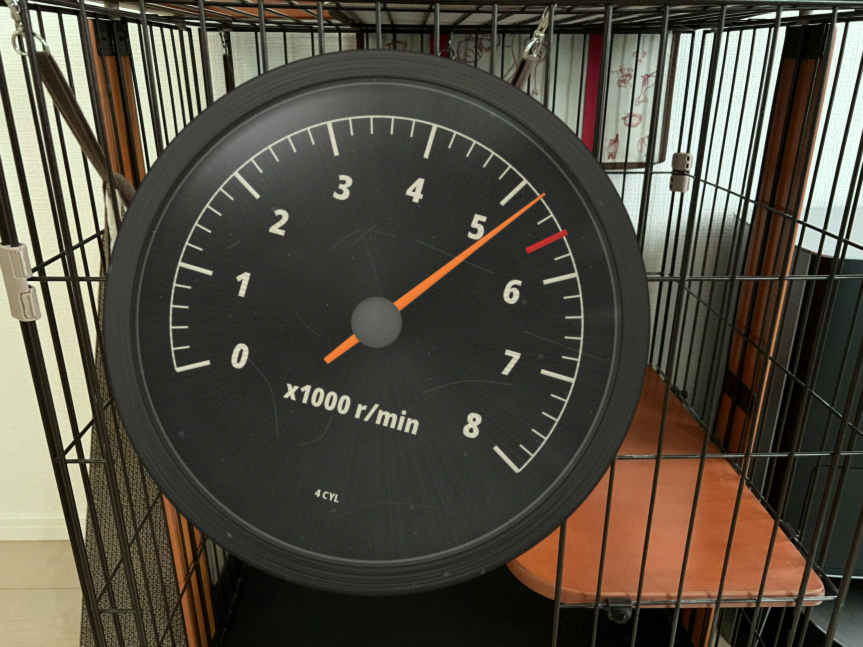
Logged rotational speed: 5200
